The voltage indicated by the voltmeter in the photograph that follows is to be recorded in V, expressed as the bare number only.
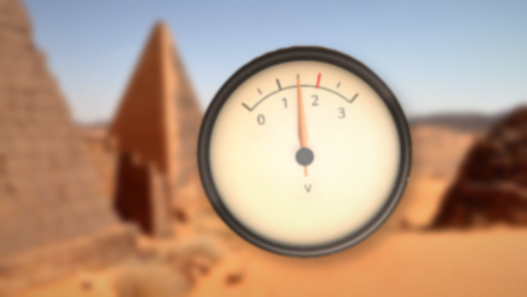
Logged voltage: 1.5
